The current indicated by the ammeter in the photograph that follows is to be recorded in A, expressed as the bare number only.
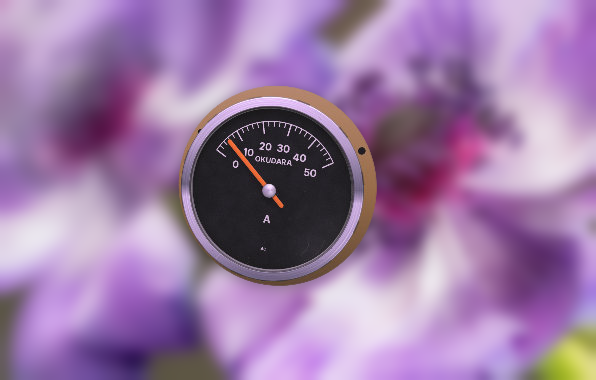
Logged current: 6
